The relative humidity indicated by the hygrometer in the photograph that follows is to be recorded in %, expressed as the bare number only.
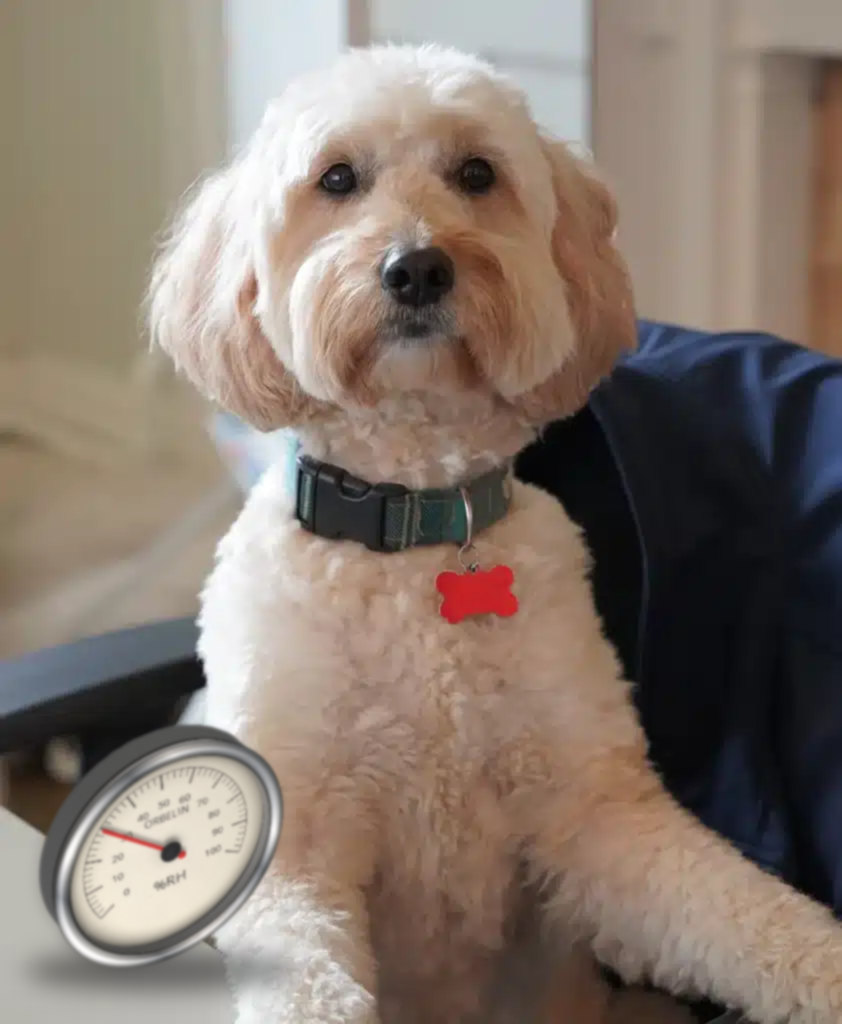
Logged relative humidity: 30
